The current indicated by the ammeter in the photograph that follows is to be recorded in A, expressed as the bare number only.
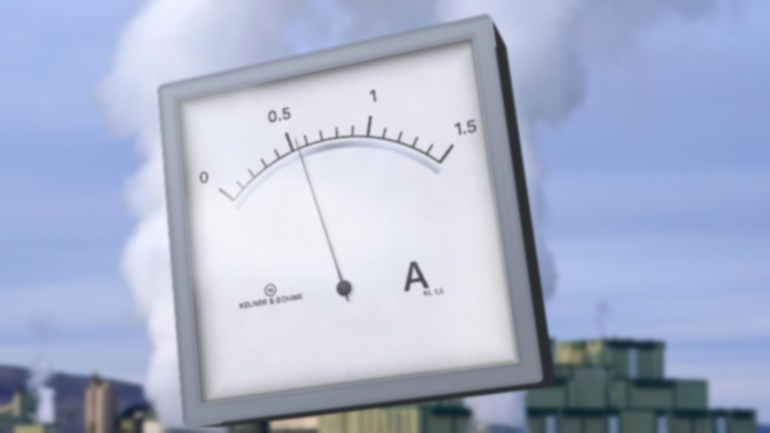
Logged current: 0.55
